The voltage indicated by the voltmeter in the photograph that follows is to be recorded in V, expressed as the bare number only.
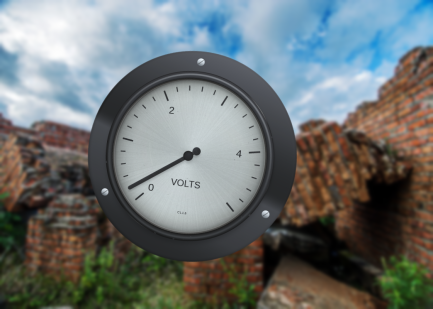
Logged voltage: 0.2
